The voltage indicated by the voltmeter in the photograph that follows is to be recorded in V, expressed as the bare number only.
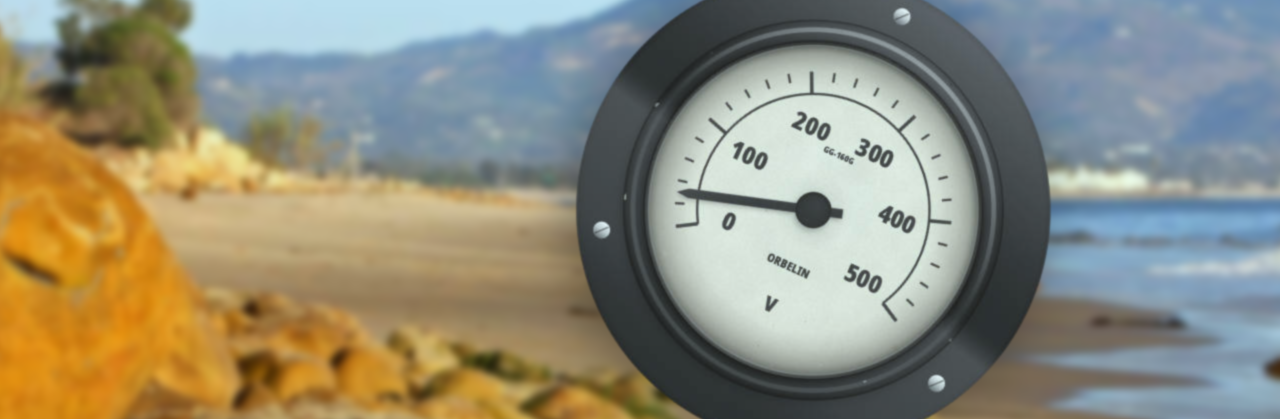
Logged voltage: 30
